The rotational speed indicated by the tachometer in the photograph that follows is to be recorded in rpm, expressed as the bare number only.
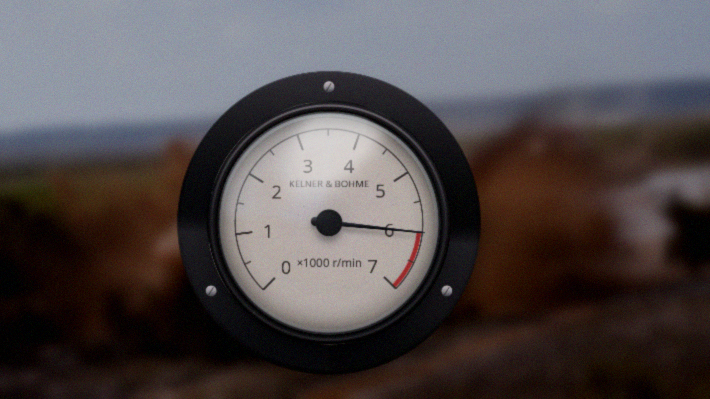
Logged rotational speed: 6000
